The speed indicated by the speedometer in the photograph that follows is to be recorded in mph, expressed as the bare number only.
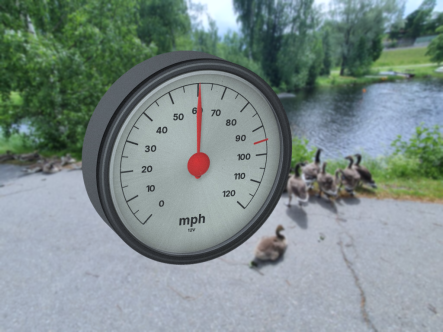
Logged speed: 60
